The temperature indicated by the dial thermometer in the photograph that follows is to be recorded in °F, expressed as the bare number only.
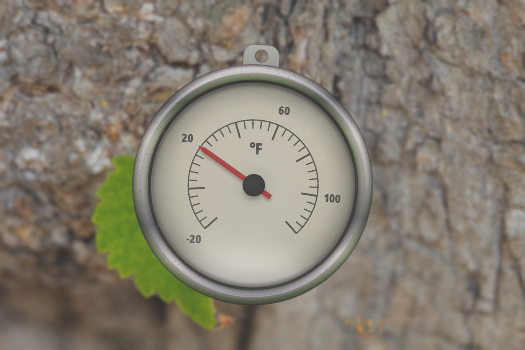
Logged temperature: 20
